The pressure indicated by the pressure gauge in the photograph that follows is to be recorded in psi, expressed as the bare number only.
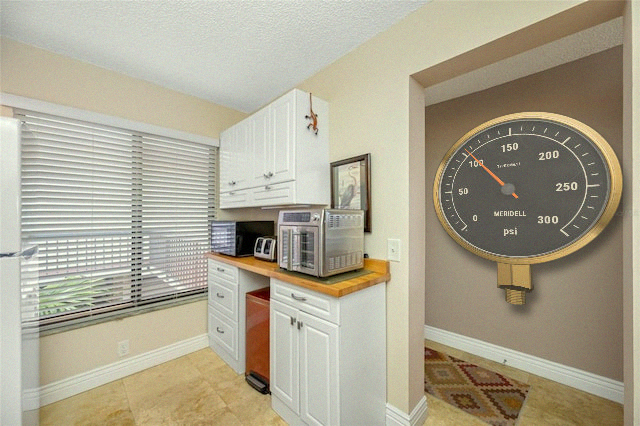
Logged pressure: 105
